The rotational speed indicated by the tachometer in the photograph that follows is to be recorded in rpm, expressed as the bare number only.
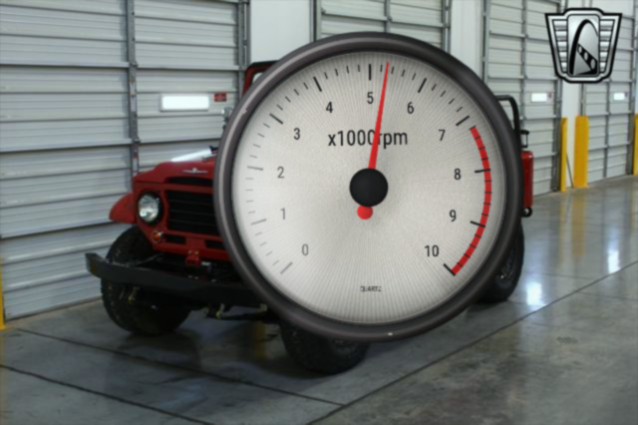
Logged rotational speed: 5300
